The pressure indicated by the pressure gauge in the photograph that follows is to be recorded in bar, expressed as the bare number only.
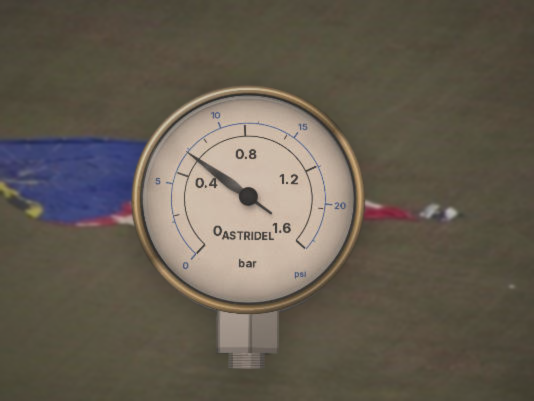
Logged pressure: 0.5
